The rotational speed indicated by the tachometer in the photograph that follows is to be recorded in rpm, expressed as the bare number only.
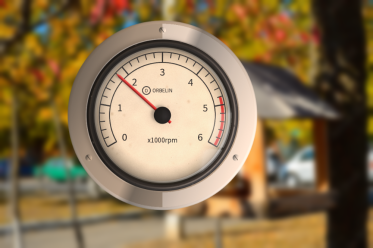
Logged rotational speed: 1800
